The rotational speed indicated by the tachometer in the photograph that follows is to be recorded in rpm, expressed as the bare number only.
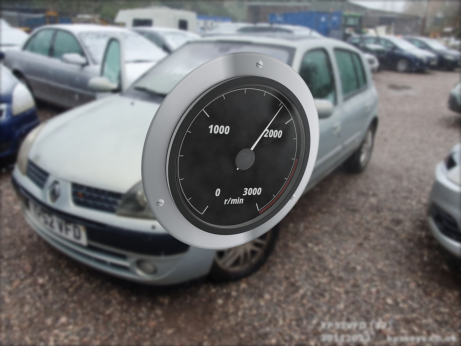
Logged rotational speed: 1800
